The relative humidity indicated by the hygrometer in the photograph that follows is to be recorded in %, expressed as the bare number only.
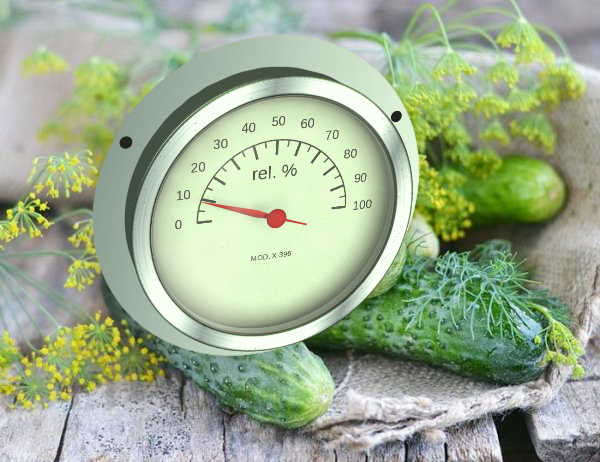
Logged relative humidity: 10
